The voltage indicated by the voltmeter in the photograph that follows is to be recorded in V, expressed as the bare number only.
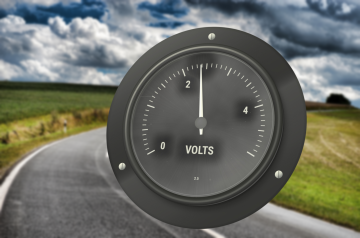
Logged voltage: 2.4
